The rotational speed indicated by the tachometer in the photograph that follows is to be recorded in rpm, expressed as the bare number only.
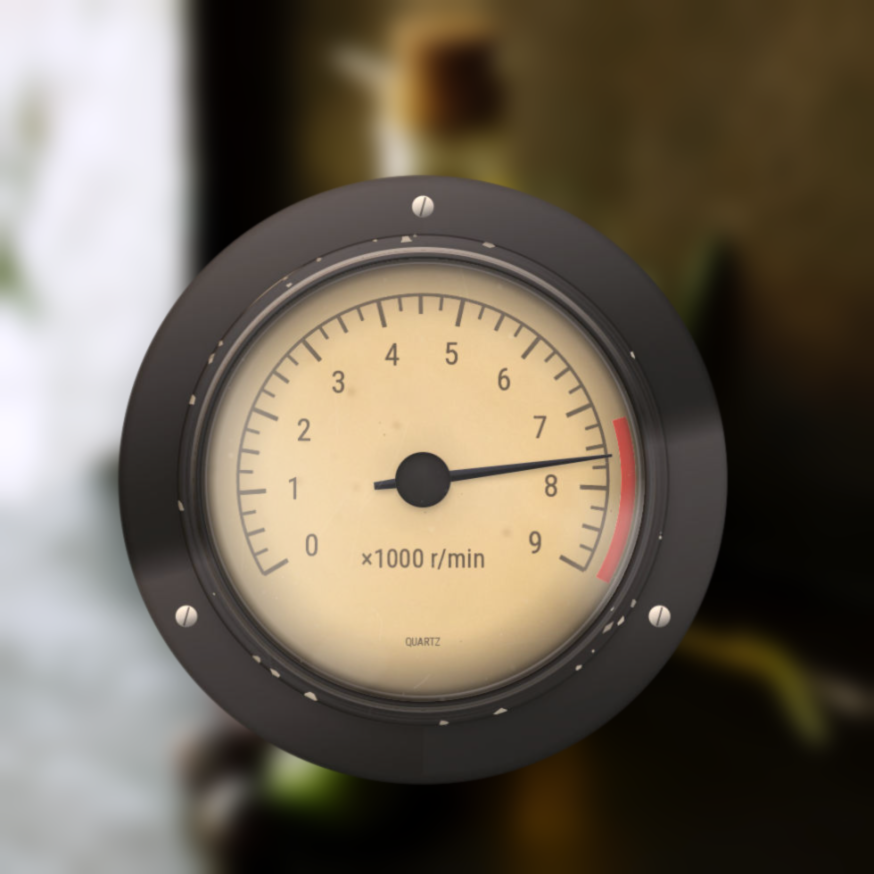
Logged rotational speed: 7625
